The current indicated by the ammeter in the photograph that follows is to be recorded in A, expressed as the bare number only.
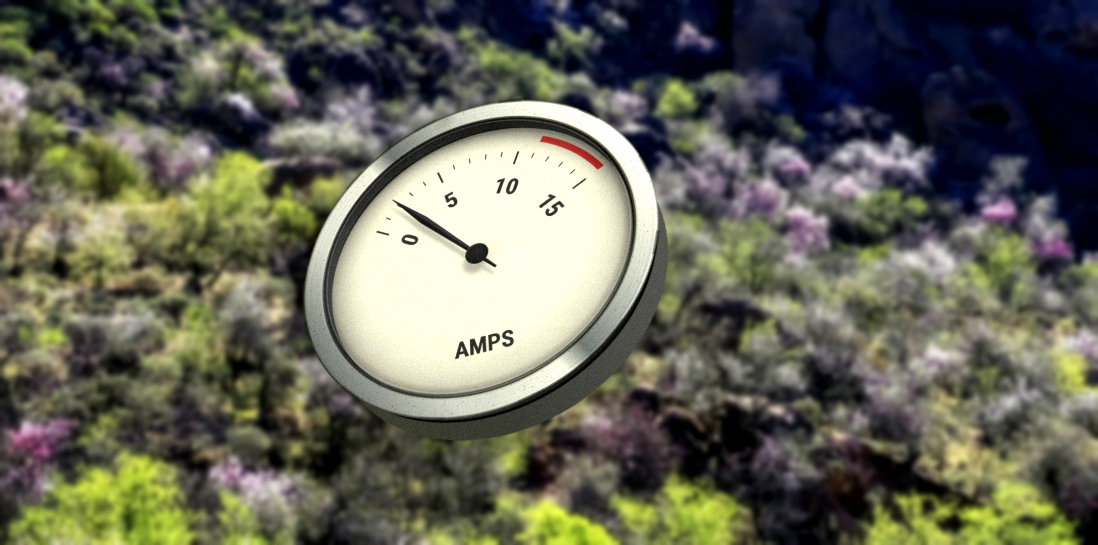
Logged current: 2
